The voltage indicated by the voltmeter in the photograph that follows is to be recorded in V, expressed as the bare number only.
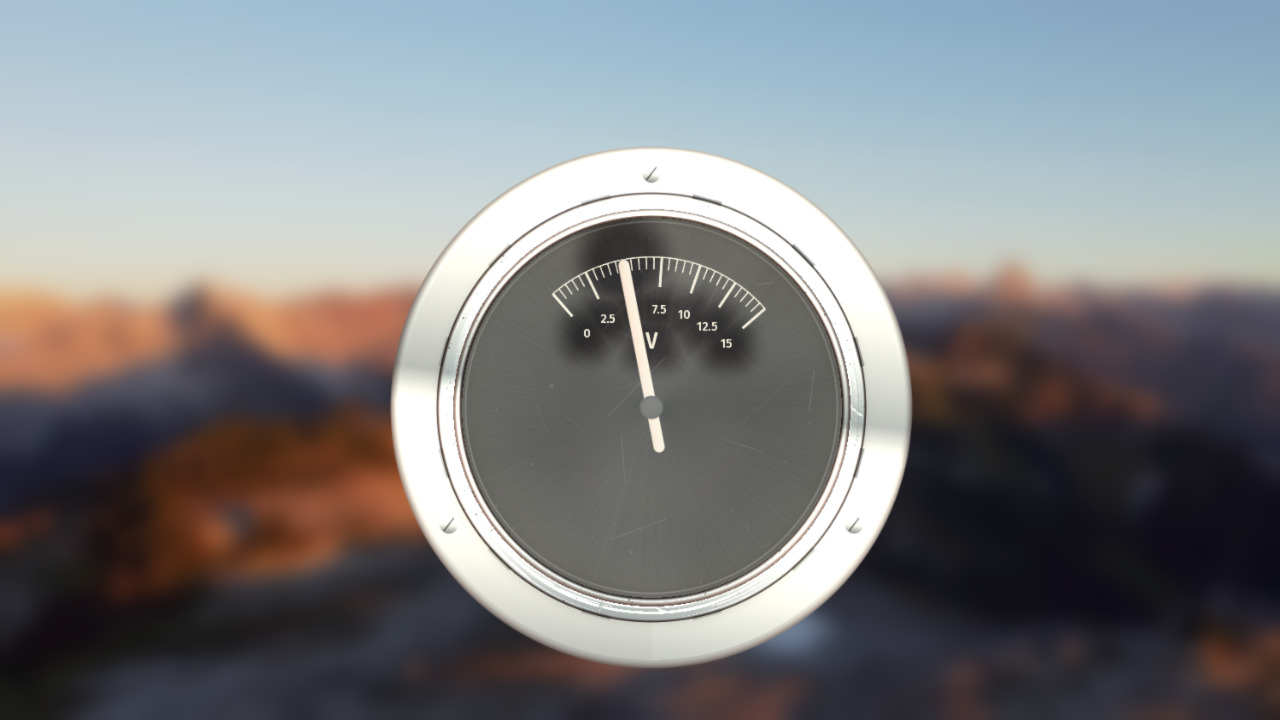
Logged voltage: 5
